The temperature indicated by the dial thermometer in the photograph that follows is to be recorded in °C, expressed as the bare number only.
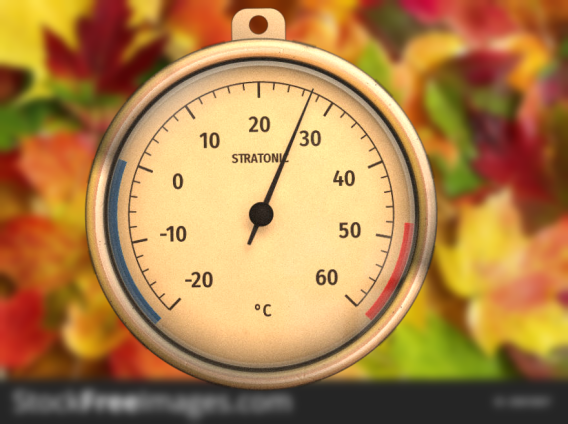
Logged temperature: 27
